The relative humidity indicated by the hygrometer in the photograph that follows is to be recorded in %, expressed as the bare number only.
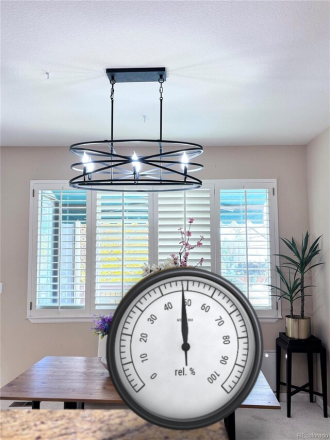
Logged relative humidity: 48
